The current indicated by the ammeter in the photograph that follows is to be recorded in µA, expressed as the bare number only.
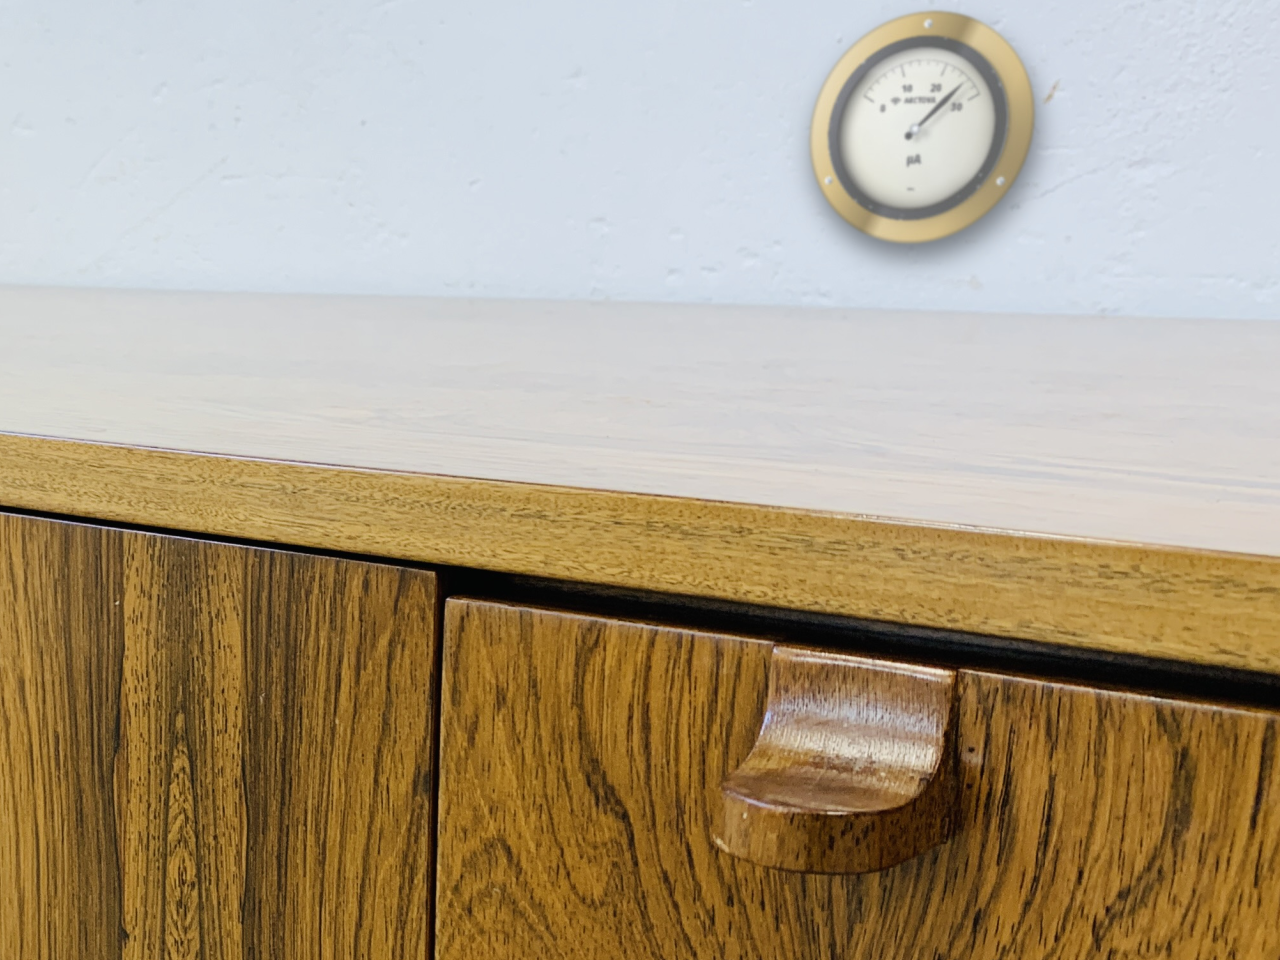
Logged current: 26
